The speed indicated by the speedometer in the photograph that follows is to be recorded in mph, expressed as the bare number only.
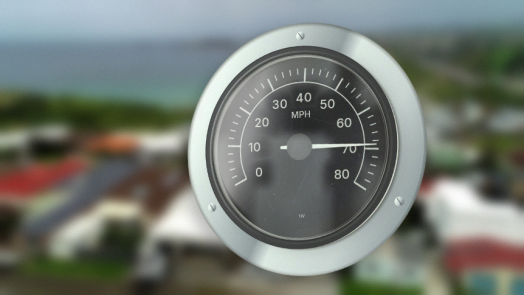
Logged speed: 69
